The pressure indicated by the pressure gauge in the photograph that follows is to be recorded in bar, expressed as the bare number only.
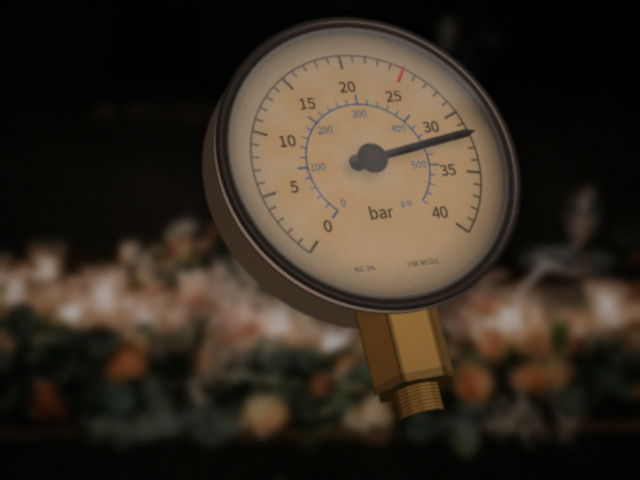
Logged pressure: 32
